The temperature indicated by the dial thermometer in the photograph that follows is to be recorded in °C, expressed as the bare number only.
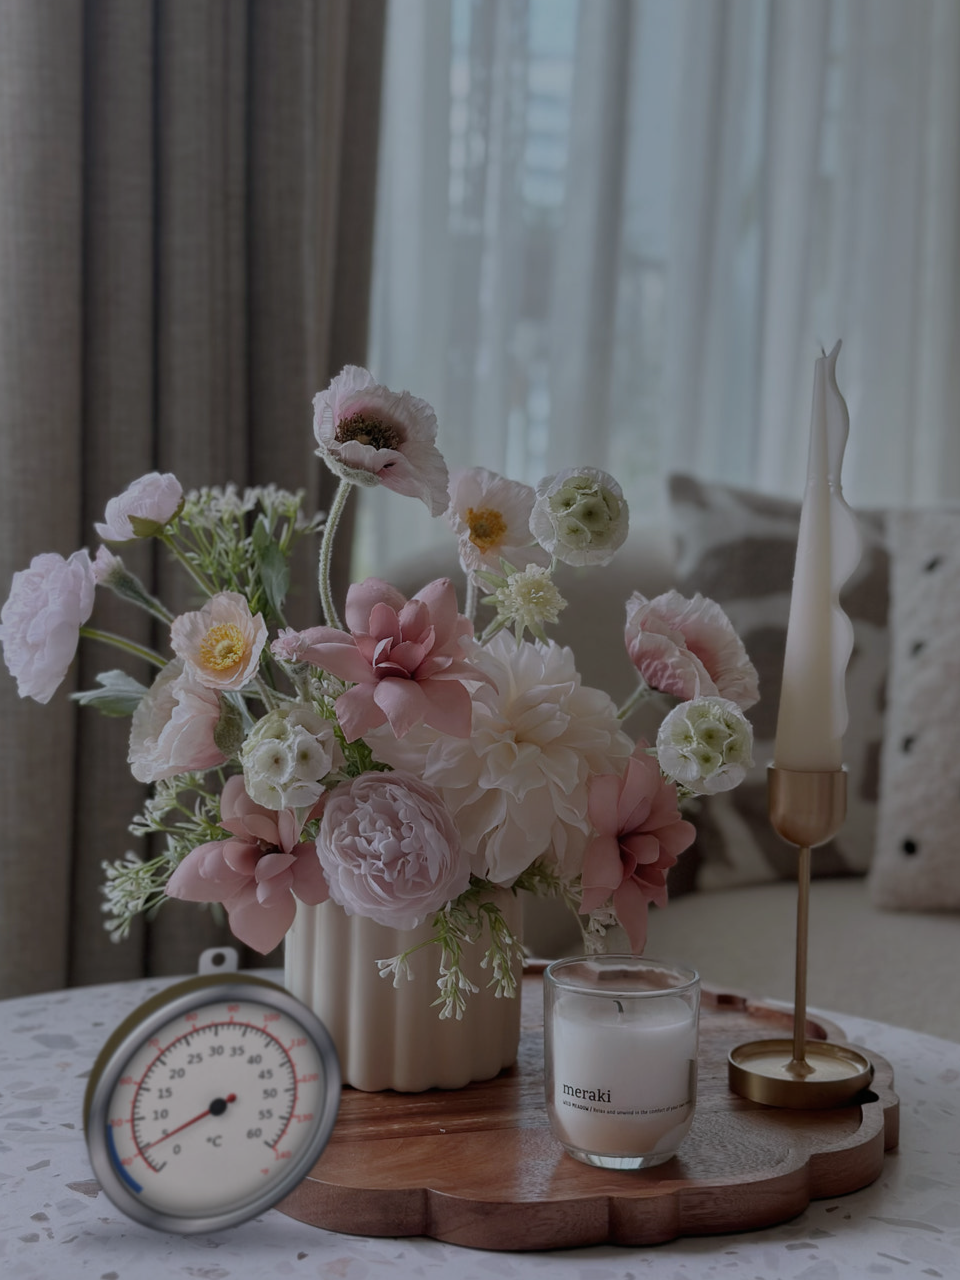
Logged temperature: 5
